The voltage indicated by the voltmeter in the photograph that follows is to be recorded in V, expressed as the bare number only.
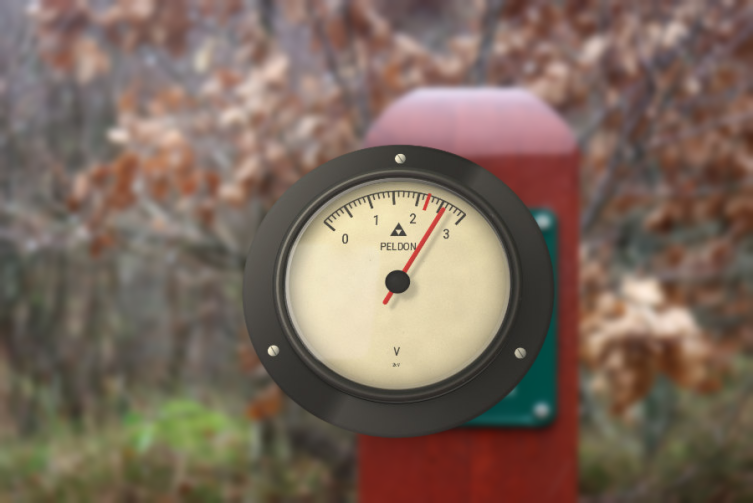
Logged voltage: 2.6
